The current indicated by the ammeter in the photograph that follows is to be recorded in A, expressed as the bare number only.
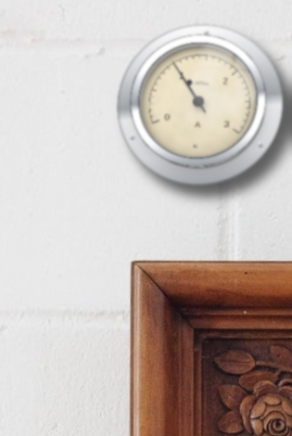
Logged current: 1
